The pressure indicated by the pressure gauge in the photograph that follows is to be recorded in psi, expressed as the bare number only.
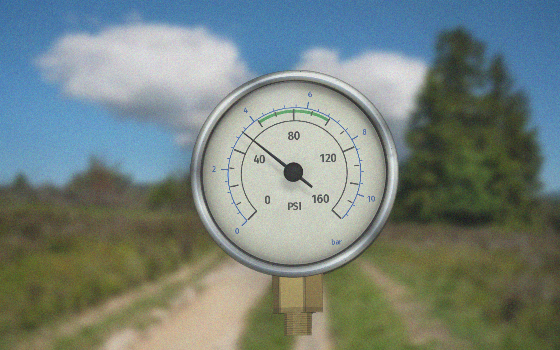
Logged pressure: 50
